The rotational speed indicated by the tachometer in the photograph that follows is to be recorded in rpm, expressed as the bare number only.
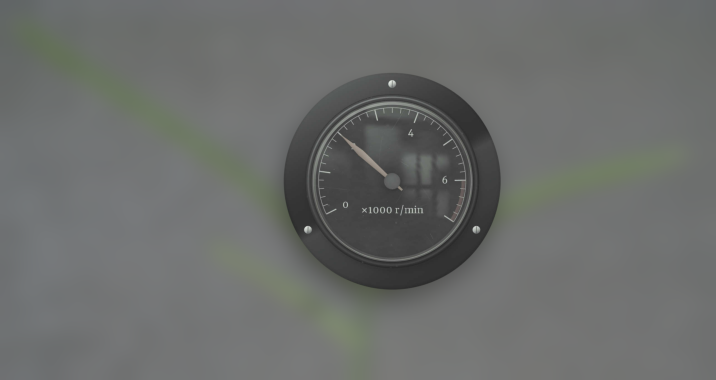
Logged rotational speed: 2000
